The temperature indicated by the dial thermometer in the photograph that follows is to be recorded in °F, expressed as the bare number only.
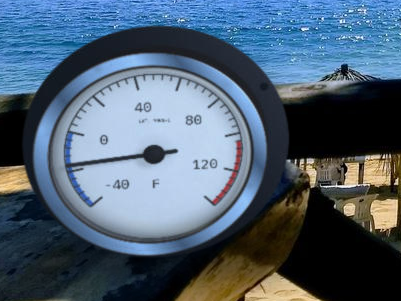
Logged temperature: -16
